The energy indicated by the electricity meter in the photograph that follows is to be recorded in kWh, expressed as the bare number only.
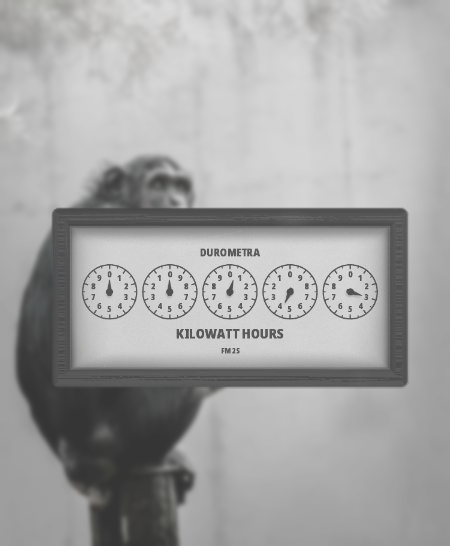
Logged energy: 43
